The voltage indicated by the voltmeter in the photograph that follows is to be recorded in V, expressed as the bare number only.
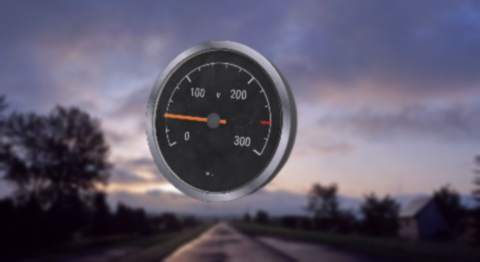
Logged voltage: 40
